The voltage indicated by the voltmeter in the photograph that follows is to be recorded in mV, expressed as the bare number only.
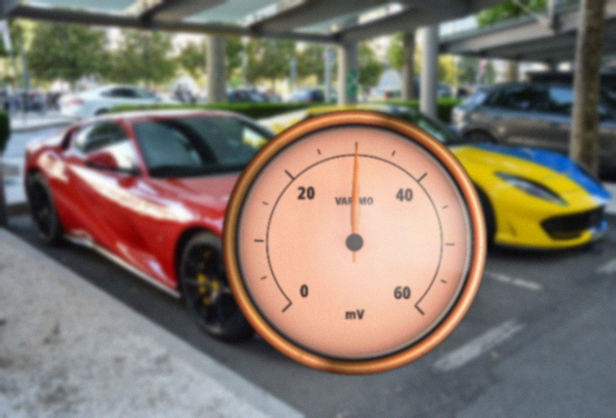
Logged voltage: 30
